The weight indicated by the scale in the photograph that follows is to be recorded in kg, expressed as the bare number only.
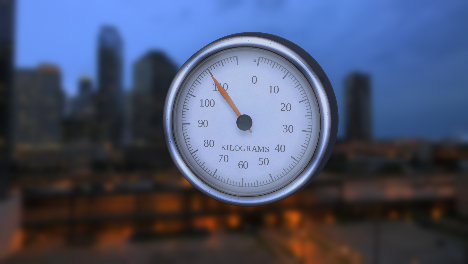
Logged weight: 110
